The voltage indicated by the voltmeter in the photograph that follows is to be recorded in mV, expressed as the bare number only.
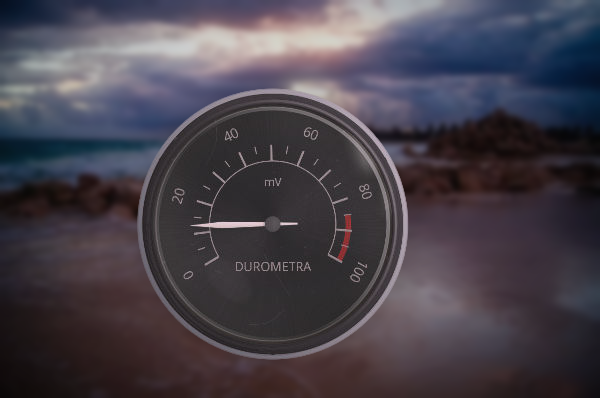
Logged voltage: 12.5
